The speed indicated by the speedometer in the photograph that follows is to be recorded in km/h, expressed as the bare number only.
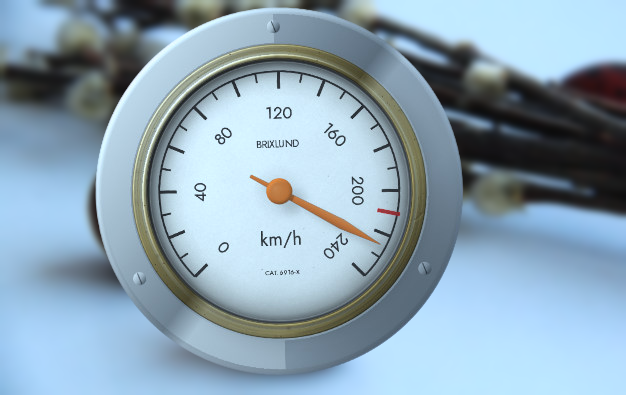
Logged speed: 225
